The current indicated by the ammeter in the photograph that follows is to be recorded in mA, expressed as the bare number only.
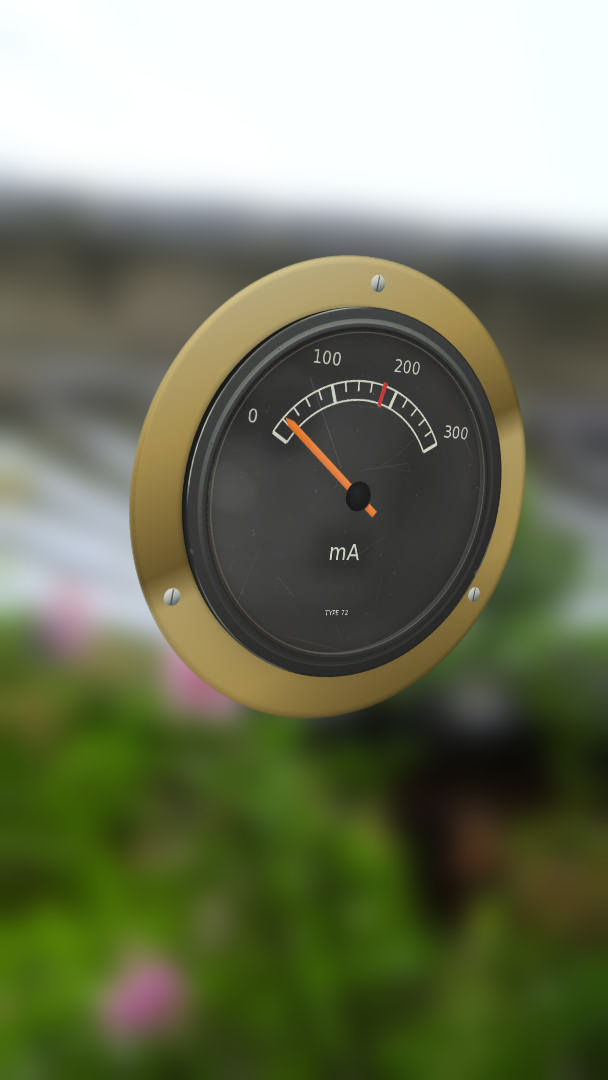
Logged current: 20
